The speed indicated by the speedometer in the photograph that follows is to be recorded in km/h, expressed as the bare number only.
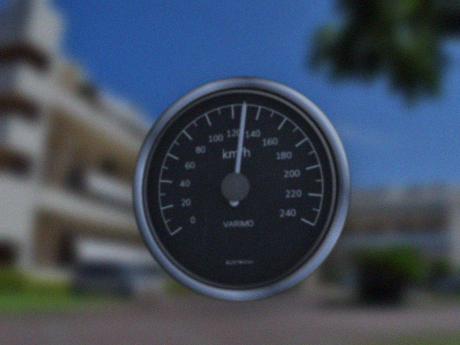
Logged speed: 130
